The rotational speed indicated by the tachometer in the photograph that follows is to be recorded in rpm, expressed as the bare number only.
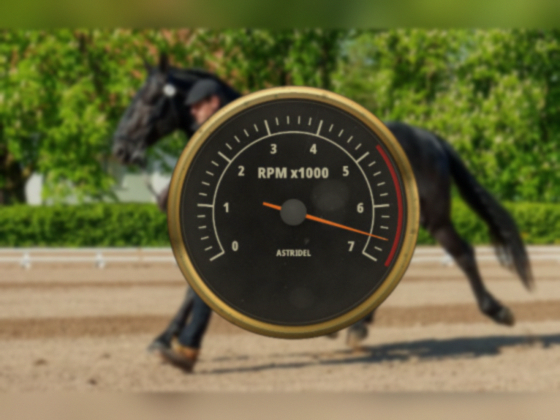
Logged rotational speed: 6600
